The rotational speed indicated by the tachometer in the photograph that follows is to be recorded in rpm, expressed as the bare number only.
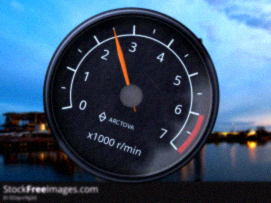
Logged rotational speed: 2500
